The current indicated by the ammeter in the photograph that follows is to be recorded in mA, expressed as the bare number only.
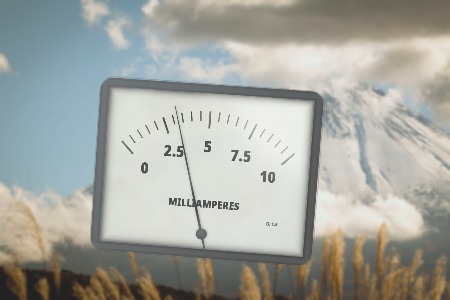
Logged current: 3.25
